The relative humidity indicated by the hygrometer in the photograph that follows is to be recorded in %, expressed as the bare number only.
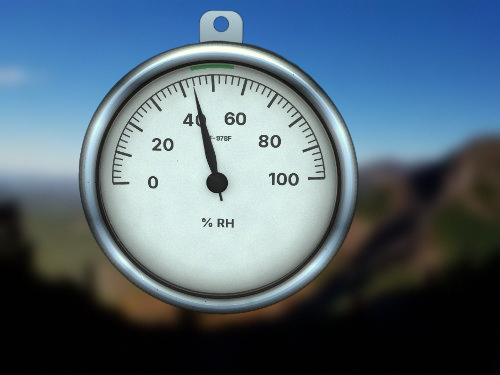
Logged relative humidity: 44
